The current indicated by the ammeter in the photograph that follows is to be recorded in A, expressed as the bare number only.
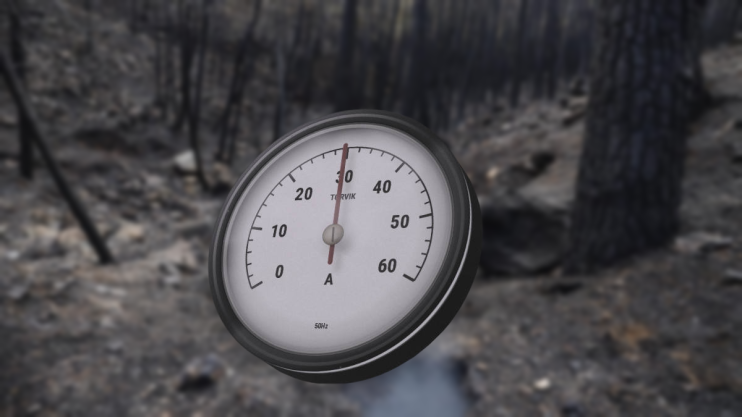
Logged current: 30
